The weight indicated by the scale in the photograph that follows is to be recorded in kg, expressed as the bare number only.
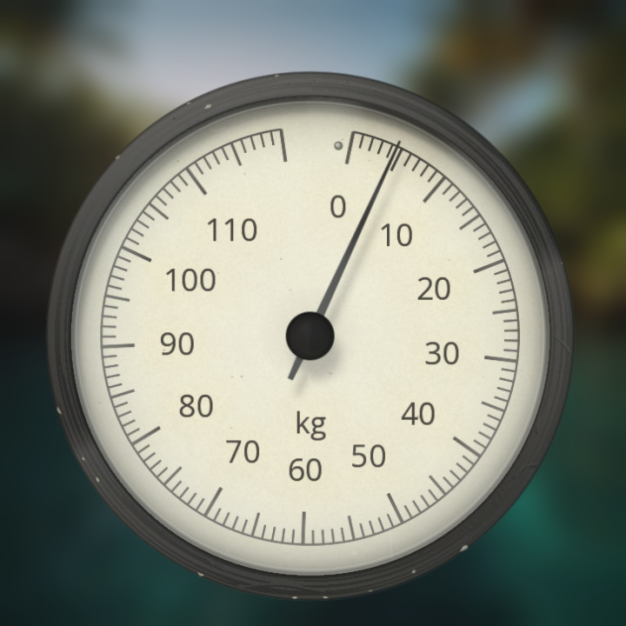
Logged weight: 4.5
